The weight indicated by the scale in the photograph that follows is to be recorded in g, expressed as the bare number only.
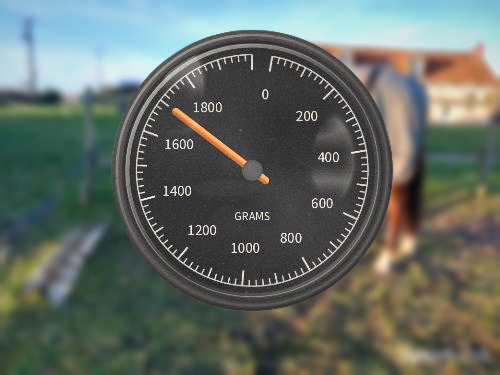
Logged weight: 1700
